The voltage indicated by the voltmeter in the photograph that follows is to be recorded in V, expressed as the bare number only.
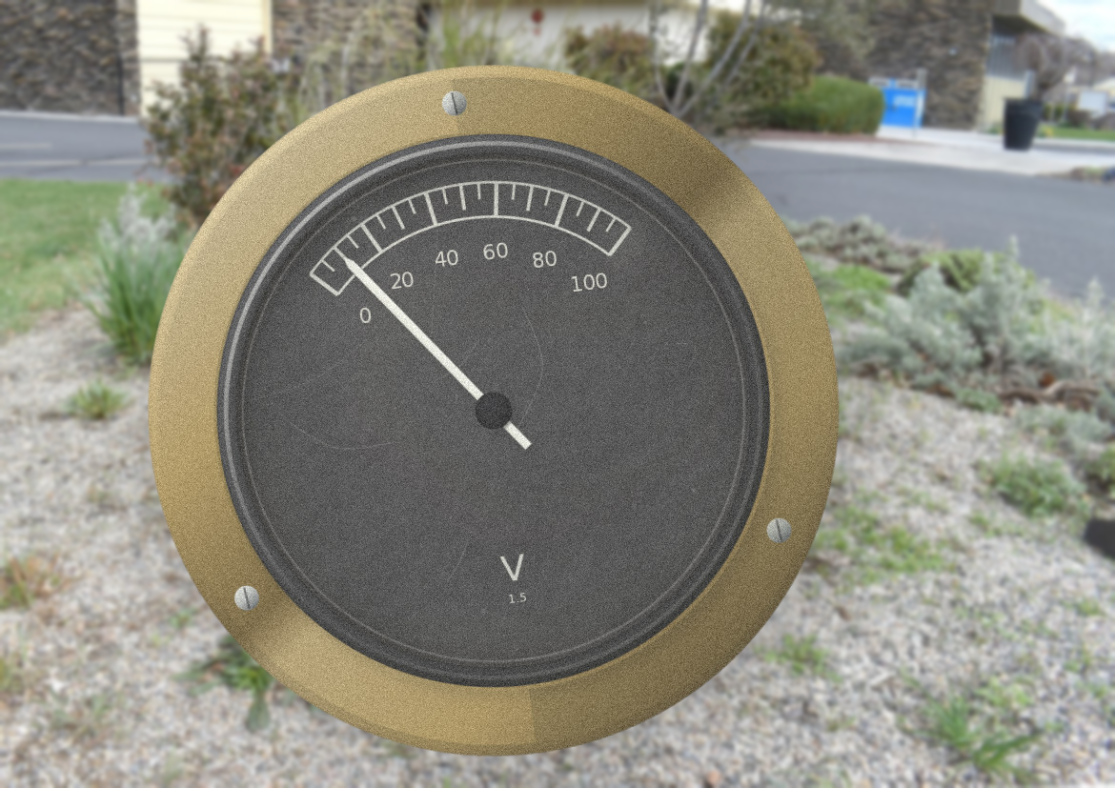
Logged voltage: 10
